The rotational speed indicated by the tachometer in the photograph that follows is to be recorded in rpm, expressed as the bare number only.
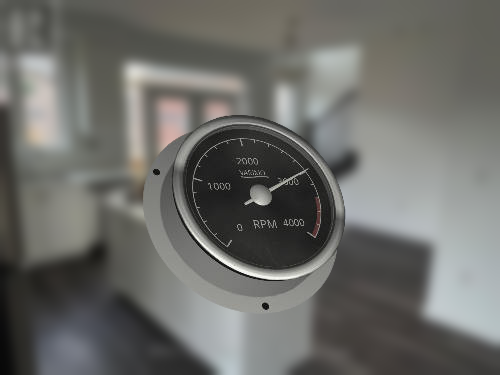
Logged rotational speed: 3000
